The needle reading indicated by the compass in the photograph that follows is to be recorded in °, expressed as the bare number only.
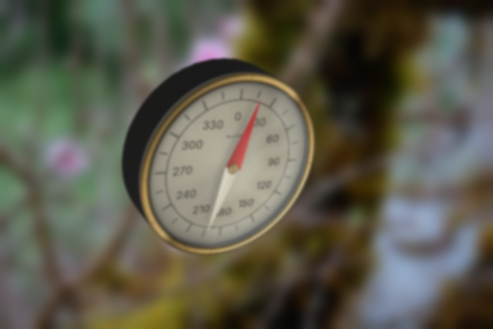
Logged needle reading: 15
